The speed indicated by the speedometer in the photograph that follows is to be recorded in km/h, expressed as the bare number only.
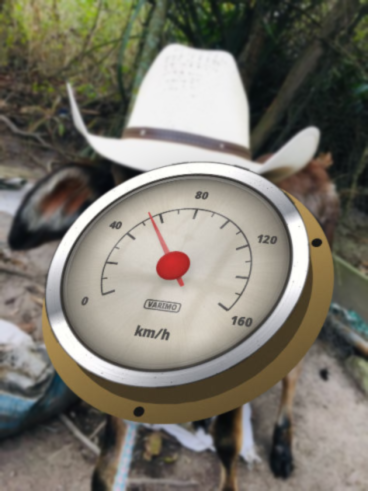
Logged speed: 55
